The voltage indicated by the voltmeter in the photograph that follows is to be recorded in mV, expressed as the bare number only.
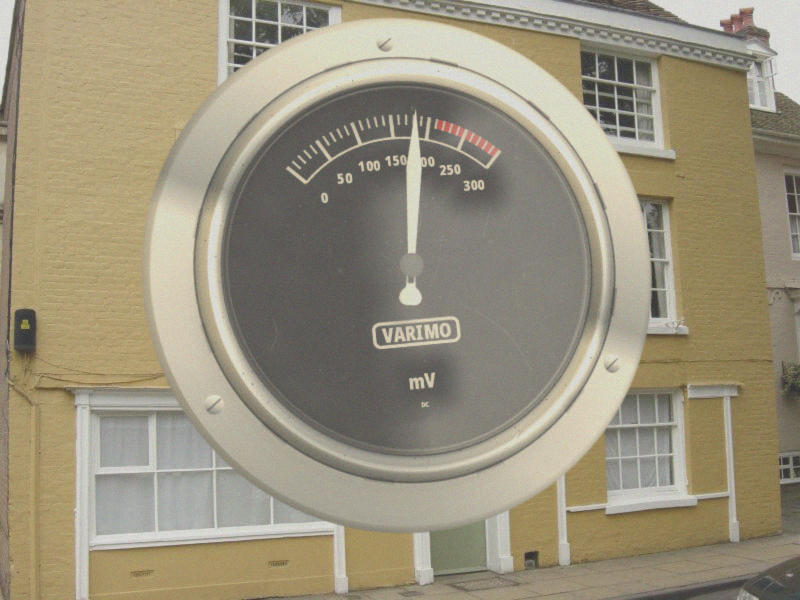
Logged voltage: 180
